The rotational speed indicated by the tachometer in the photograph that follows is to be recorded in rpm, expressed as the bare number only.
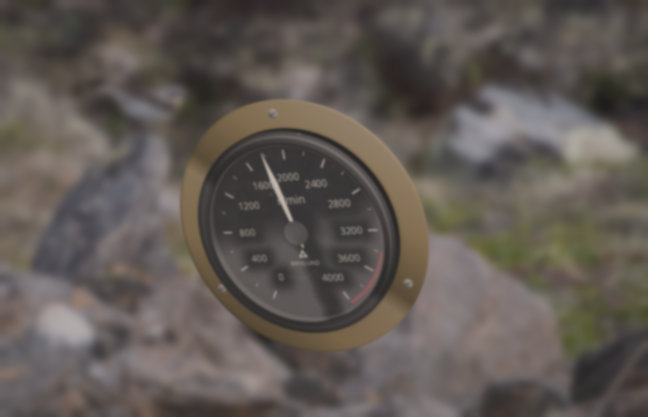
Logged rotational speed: 1800
